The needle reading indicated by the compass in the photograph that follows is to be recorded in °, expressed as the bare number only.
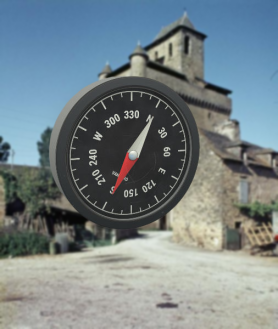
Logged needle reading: 180
